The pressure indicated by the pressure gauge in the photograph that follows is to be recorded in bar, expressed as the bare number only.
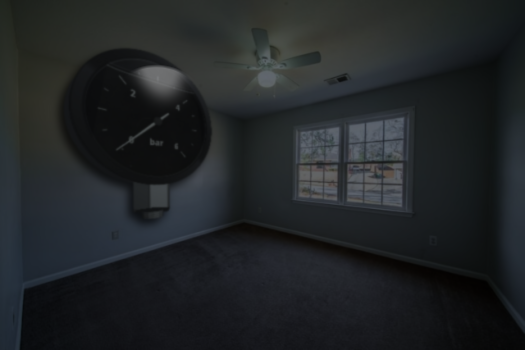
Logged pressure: 0
